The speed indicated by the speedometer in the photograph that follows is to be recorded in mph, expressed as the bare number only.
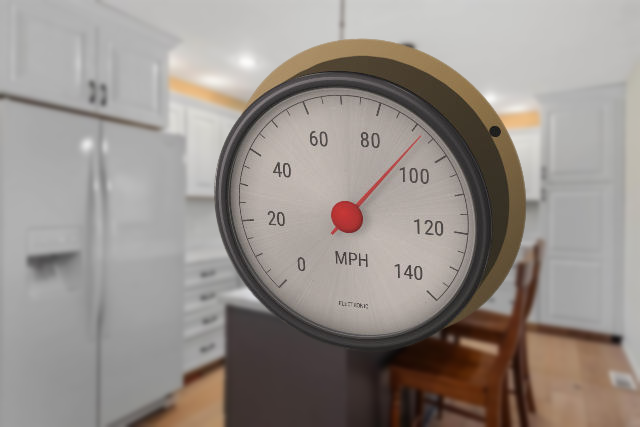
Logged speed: 92.5
